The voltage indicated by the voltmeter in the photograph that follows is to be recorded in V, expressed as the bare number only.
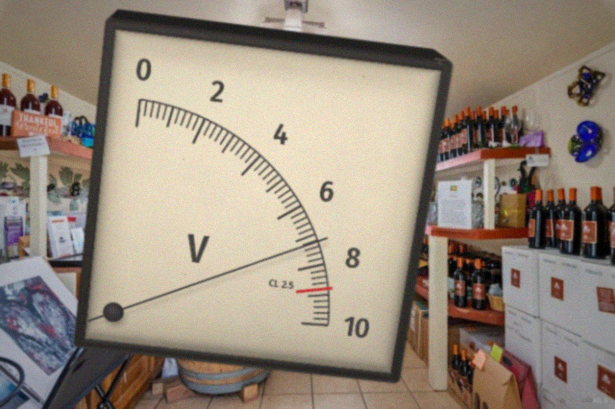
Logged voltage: 7.2
